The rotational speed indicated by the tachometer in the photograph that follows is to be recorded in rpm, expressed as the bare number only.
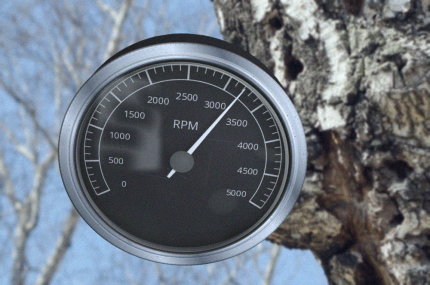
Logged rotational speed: 3200
